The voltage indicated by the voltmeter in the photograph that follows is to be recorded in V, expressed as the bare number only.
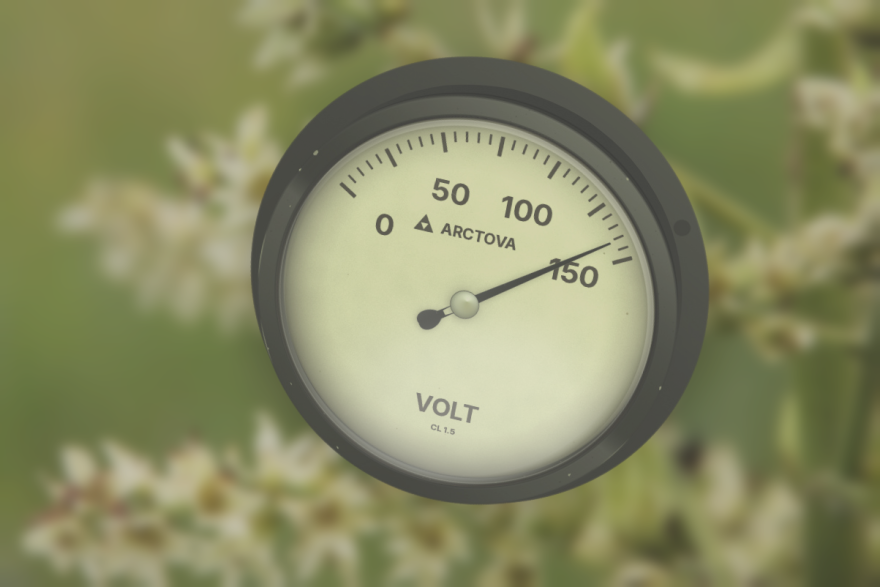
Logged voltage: 140
